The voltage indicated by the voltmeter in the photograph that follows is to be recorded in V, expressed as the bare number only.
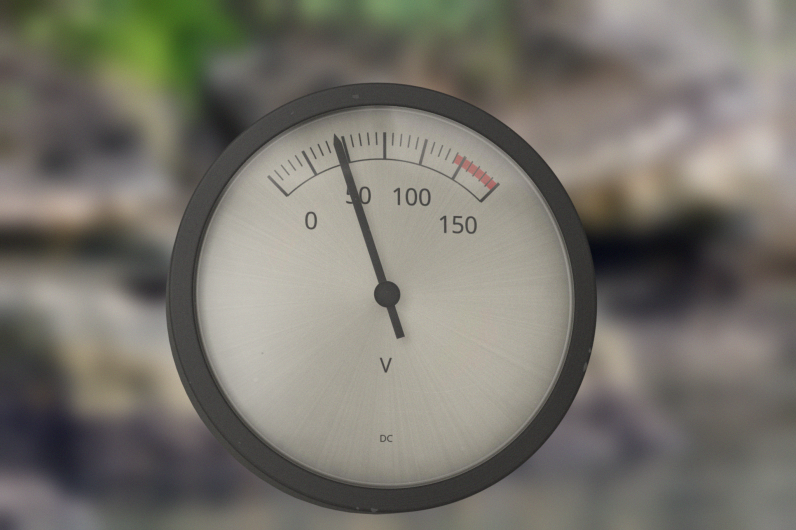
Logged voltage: 45
